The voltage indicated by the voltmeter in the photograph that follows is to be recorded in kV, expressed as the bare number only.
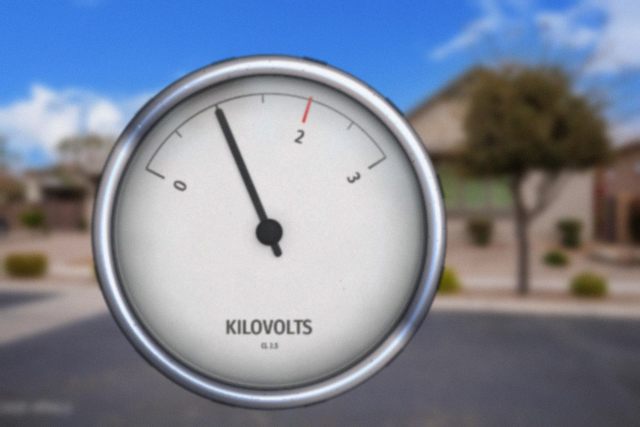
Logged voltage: 1
